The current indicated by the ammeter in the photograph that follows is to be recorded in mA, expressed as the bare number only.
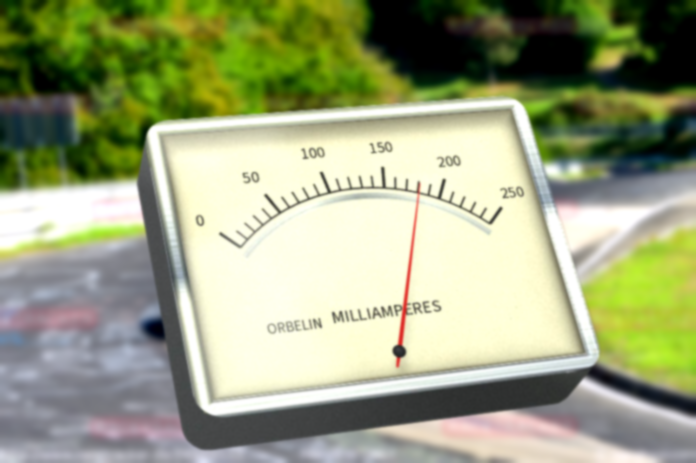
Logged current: 180
